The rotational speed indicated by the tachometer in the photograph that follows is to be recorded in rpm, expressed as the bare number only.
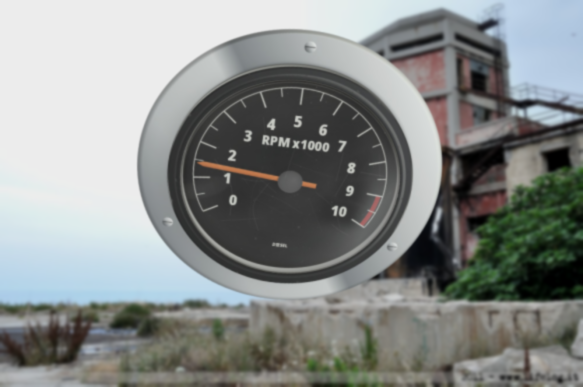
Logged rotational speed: 1500
